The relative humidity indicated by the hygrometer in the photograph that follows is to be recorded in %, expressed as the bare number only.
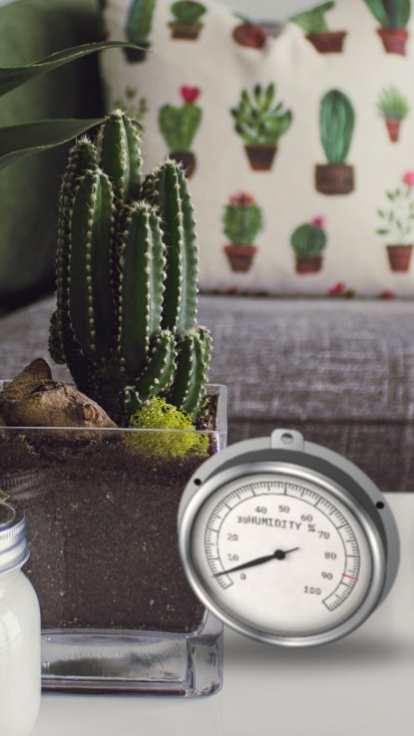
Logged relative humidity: 5
